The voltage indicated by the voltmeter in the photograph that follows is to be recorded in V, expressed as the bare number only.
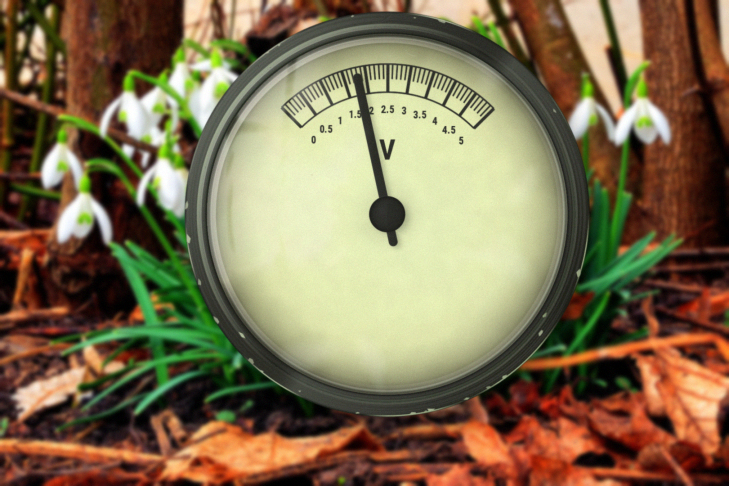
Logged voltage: 1.8
